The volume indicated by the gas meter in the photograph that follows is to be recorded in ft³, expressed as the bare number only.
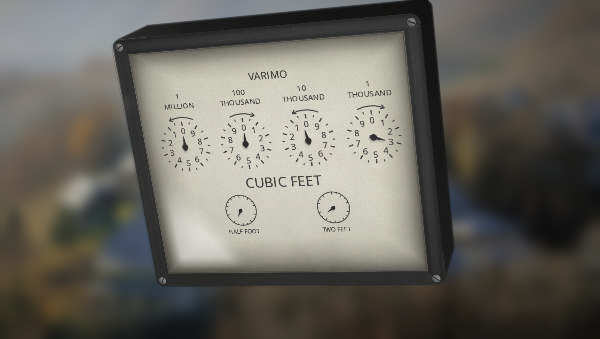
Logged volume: 300
